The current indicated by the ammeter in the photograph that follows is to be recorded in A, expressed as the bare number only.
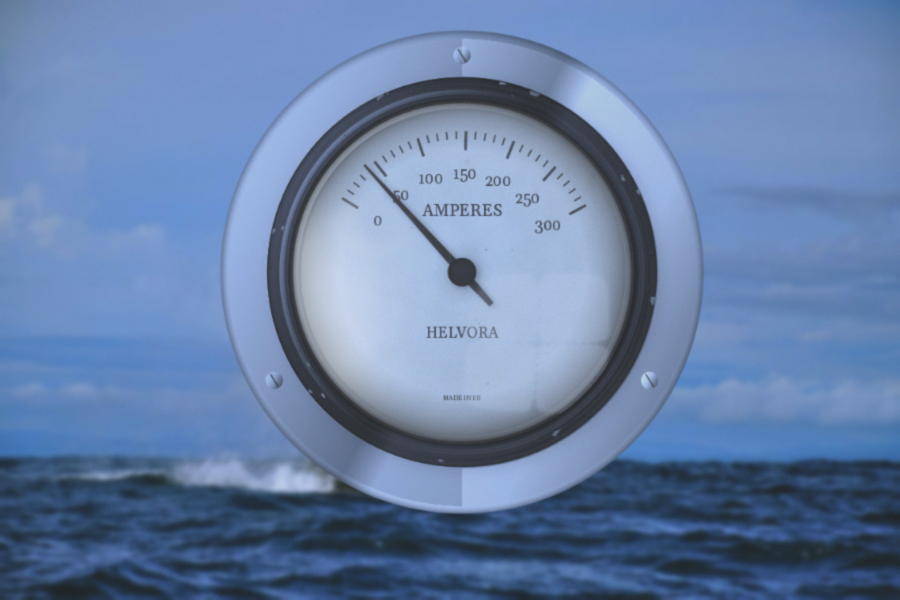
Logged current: 40
